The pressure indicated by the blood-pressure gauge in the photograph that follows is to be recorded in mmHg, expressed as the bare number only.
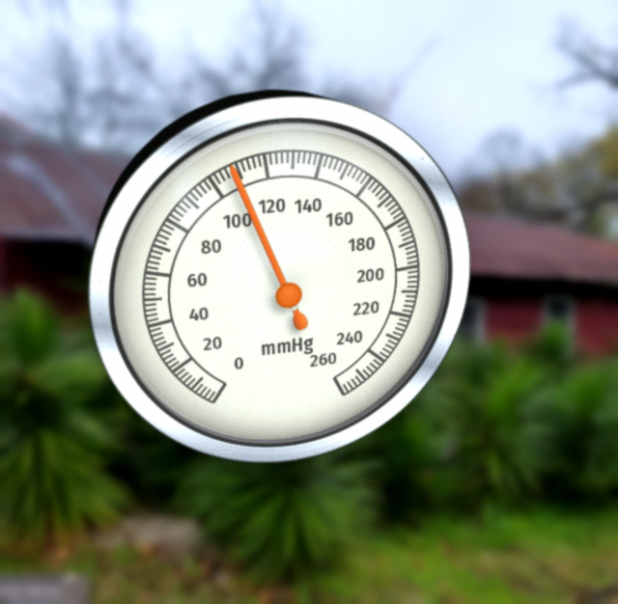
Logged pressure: 108
